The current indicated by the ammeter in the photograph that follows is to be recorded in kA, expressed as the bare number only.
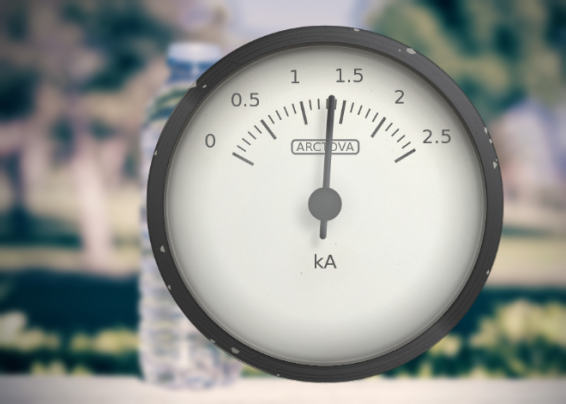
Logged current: 1.35
